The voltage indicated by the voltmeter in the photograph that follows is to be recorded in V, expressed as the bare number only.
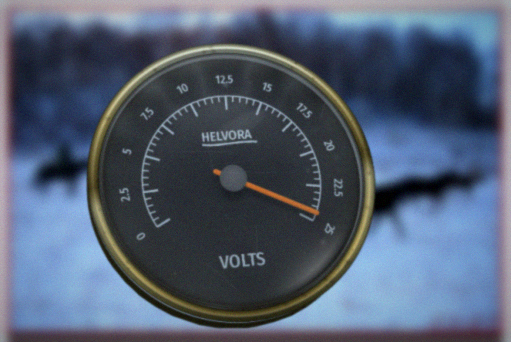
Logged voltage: 24.5
